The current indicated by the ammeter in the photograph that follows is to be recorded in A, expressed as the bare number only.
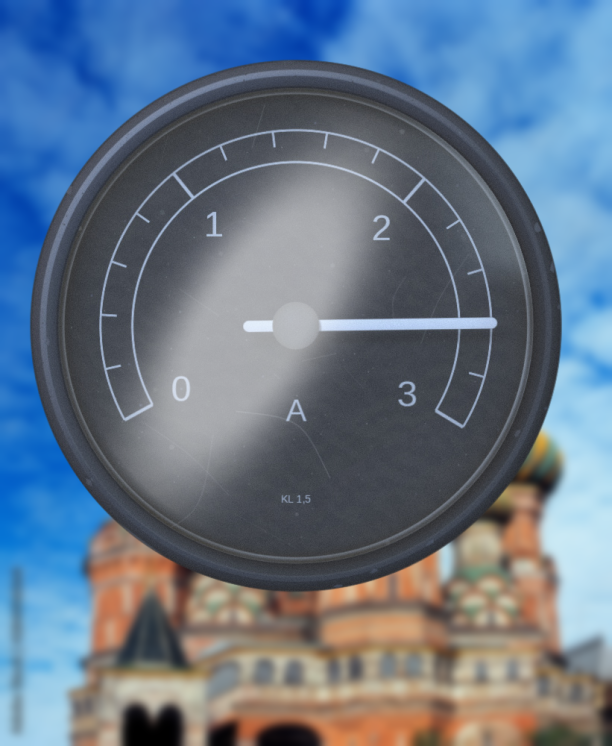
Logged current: 2.6
